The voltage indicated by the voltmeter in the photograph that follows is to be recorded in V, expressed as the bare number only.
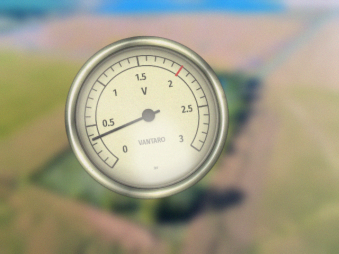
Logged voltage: 0.35
